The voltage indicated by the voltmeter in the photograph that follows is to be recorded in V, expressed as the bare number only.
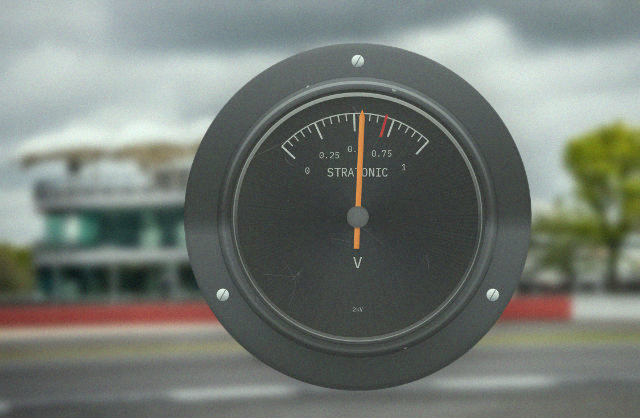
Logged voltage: 0.55
